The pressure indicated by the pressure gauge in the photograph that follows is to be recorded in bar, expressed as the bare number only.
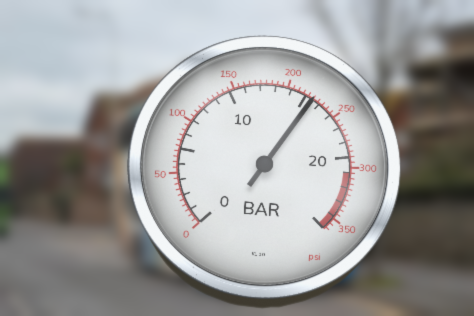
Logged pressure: 15.5
